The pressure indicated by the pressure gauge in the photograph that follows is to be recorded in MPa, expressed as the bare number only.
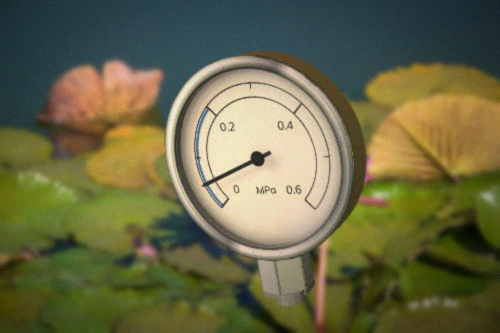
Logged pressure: 0.05
